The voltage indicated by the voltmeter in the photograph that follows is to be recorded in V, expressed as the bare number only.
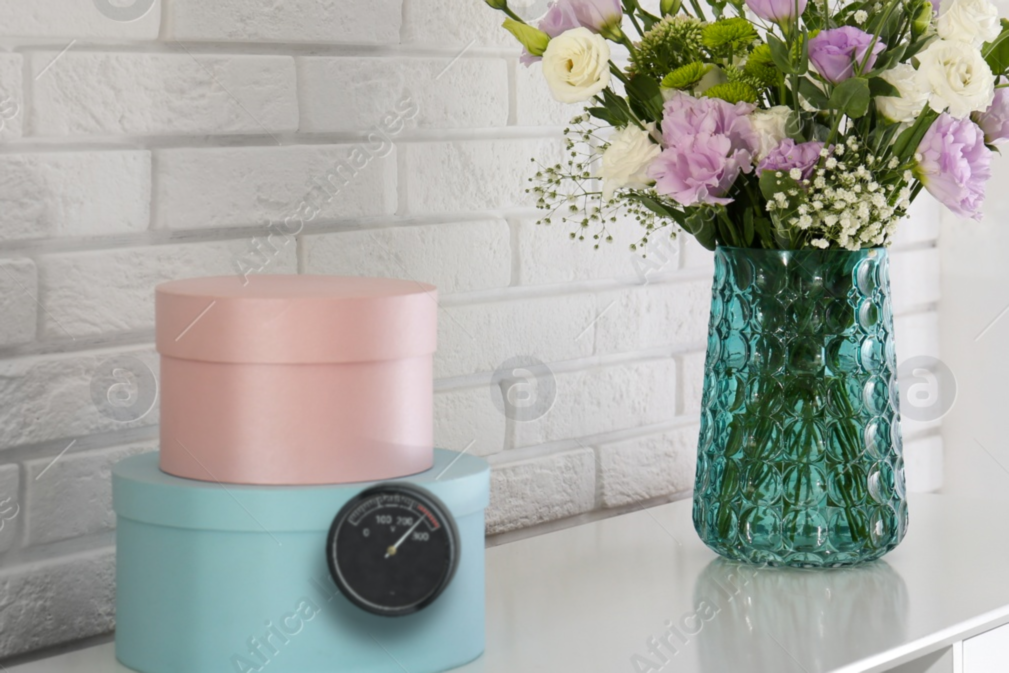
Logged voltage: 250
